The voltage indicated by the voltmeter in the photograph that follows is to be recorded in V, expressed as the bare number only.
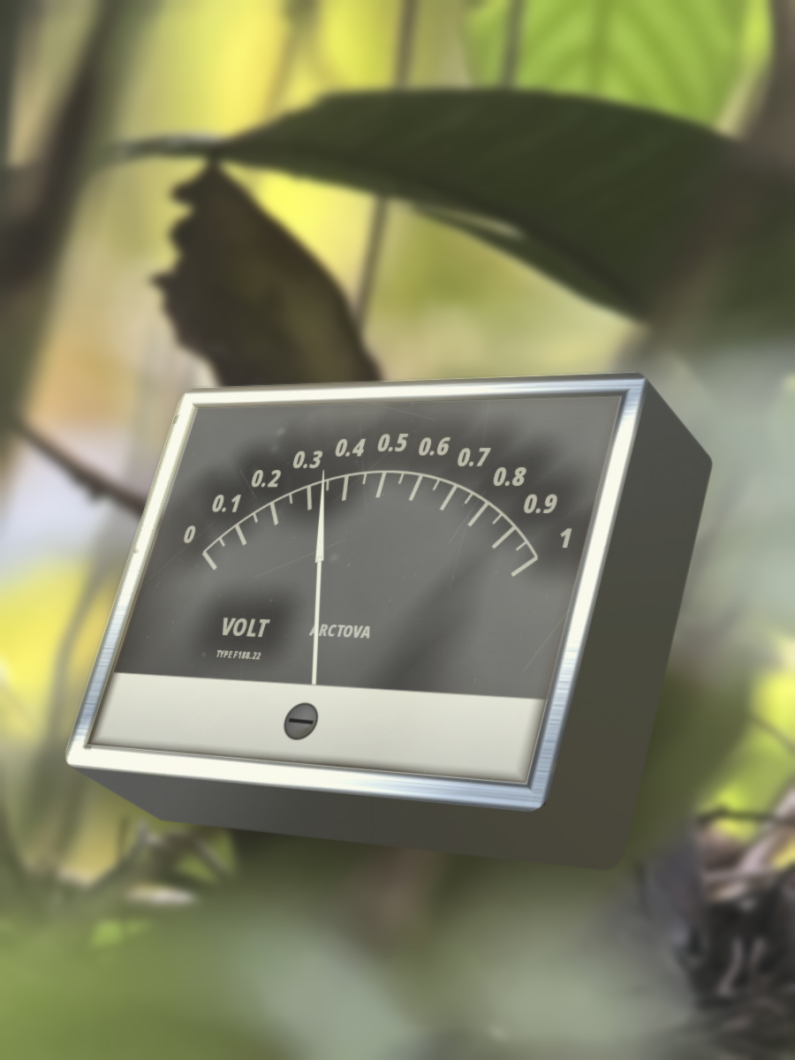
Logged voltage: 0.35
